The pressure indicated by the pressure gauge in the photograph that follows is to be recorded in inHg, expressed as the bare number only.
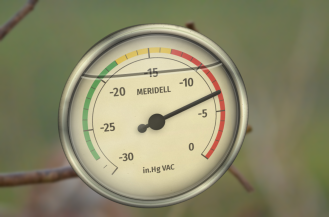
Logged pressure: -7
